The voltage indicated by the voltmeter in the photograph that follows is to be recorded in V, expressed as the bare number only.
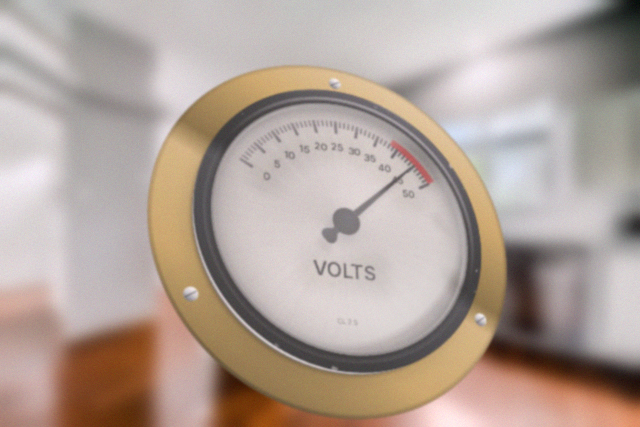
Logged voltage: 45
